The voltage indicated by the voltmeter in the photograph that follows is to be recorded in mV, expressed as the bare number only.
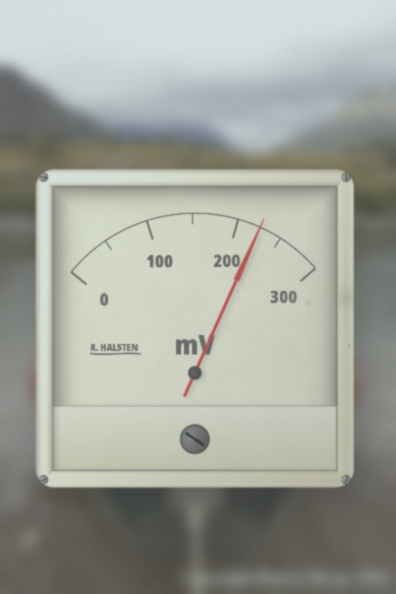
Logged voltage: 225
